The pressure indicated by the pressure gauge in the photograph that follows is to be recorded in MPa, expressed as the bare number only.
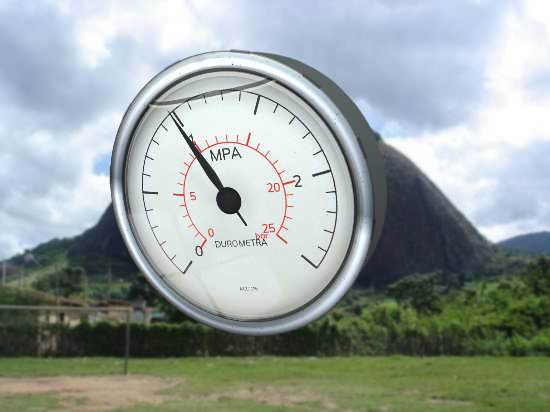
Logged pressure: 1
